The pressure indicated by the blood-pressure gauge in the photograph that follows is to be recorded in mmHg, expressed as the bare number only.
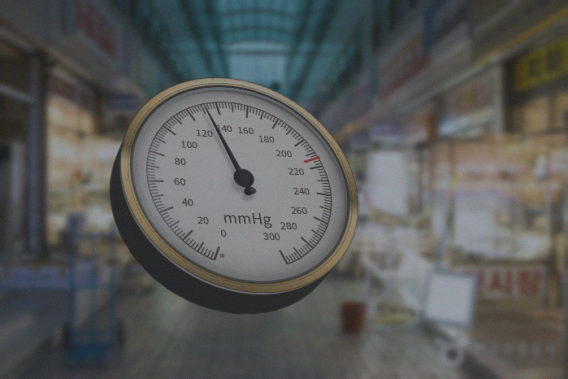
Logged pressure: 130
